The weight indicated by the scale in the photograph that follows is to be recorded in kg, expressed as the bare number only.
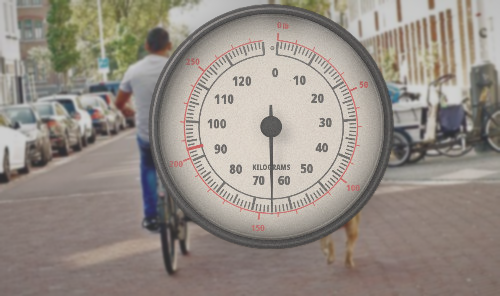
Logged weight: 65
